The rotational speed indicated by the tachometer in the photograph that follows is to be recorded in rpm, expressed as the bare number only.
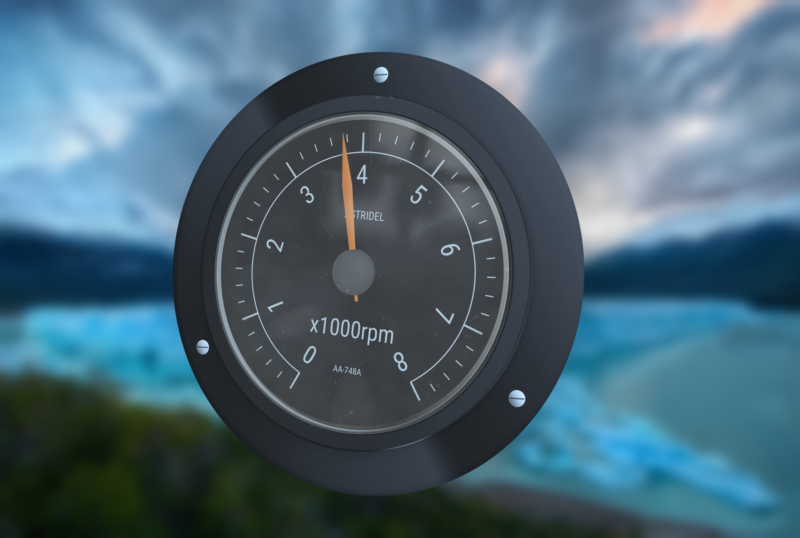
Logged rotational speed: 3800
